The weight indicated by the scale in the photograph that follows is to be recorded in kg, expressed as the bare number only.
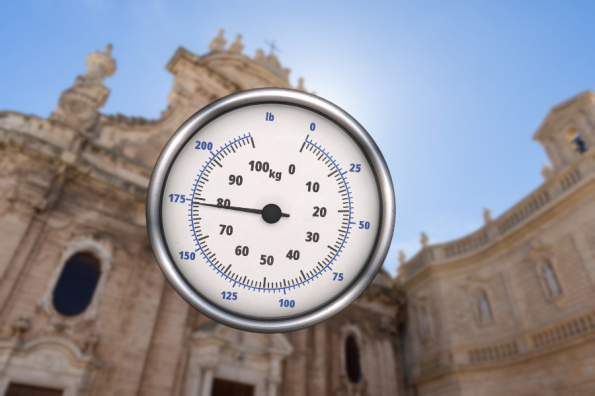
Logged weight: 79
